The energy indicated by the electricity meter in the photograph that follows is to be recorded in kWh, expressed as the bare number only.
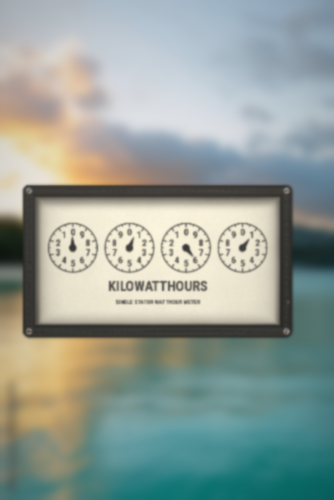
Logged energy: 61
